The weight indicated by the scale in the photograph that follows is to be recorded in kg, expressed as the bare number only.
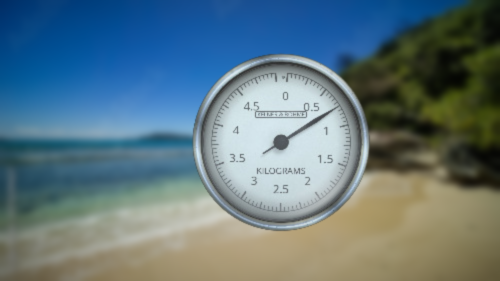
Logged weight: 0.75
